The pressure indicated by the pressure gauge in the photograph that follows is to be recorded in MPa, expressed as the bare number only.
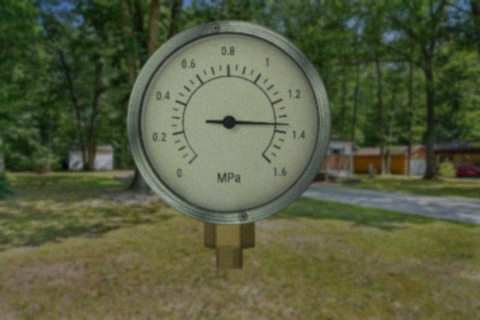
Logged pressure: 1.35
